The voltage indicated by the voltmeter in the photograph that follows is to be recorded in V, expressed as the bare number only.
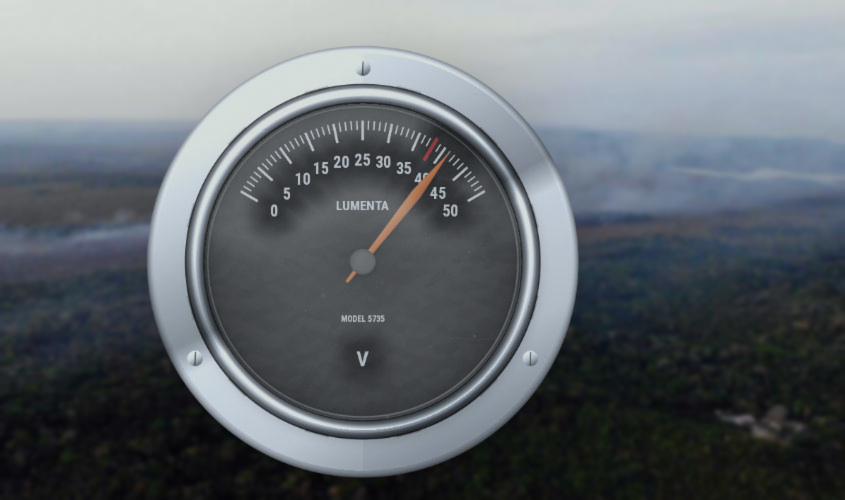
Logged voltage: 41
